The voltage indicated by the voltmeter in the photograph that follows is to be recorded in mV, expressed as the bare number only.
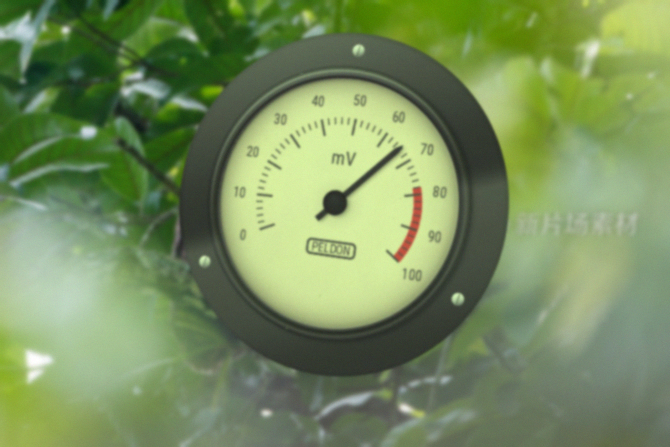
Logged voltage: 66
